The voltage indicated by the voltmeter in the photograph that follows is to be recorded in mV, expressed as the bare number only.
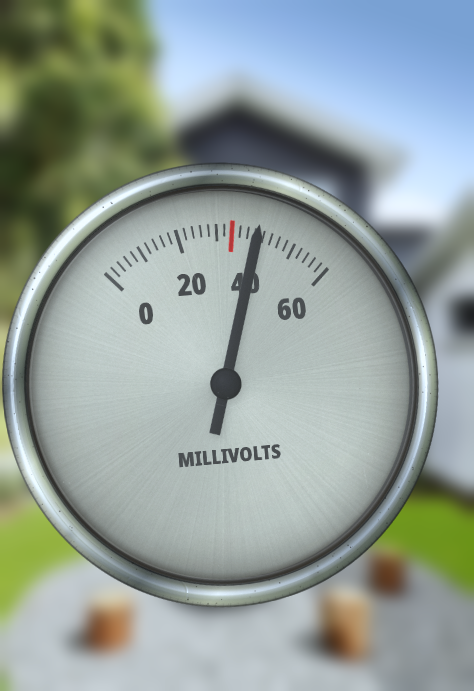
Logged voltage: 40
